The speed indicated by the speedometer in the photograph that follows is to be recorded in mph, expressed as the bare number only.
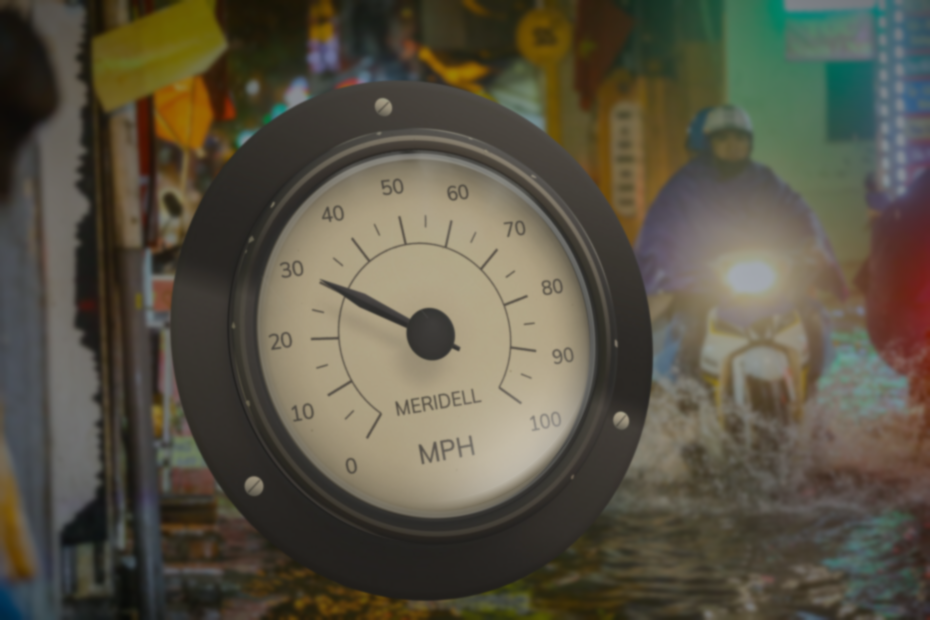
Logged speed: 30
